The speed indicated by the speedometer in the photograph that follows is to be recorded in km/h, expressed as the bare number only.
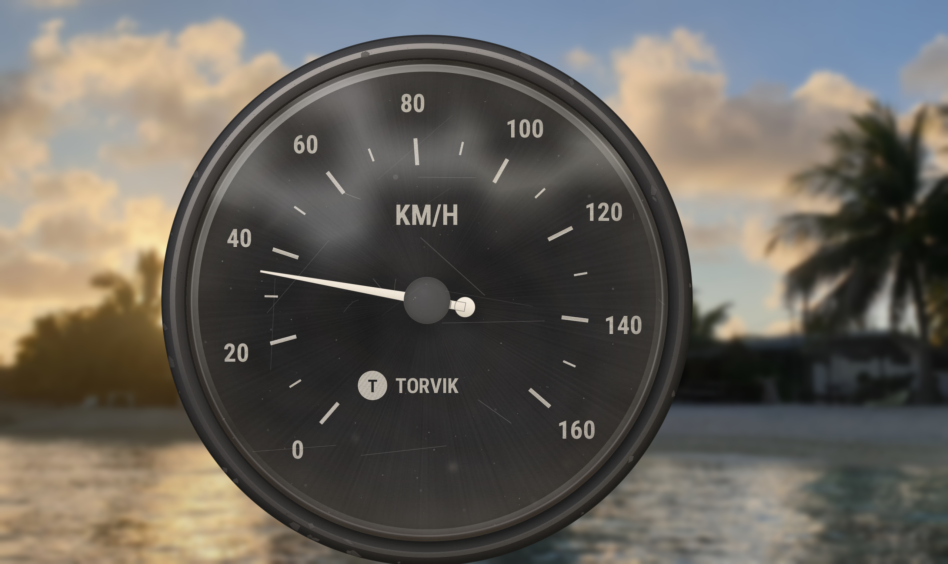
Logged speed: 35
